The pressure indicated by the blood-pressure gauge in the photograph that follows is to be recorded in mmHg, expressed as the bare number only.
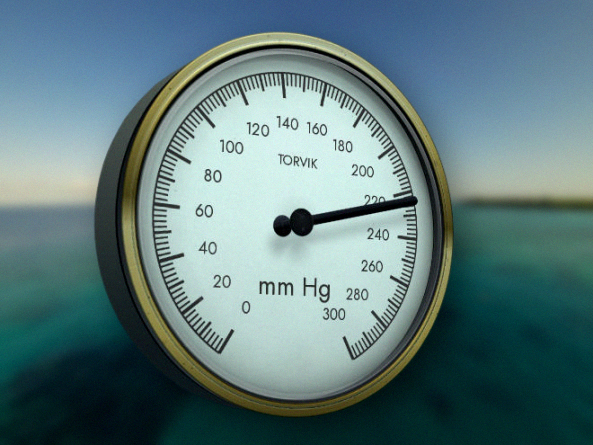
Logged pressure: 224
